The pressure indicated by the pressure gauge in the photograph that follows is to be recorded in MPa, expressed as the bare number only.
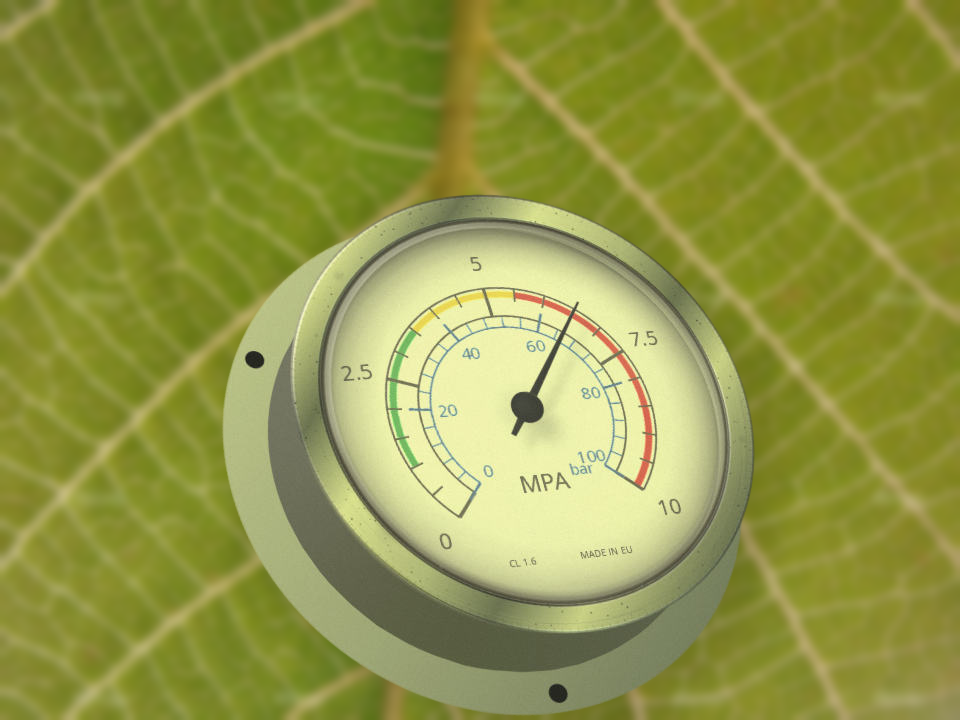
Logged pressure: 6.5
